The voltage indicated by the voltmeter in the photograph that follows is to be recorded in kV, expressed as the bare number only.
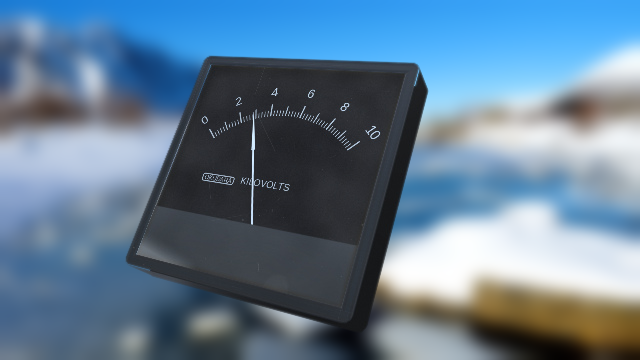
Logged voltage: 3
